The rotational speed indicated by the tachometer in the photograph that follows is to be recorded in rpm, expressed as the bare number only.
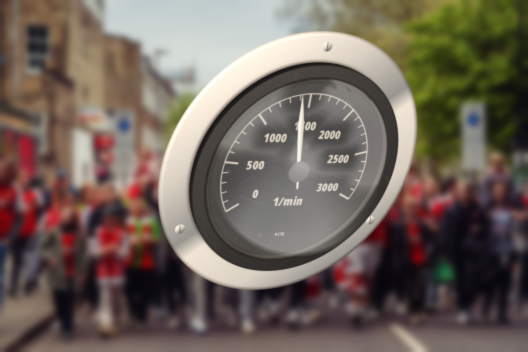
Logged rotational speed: 1400
